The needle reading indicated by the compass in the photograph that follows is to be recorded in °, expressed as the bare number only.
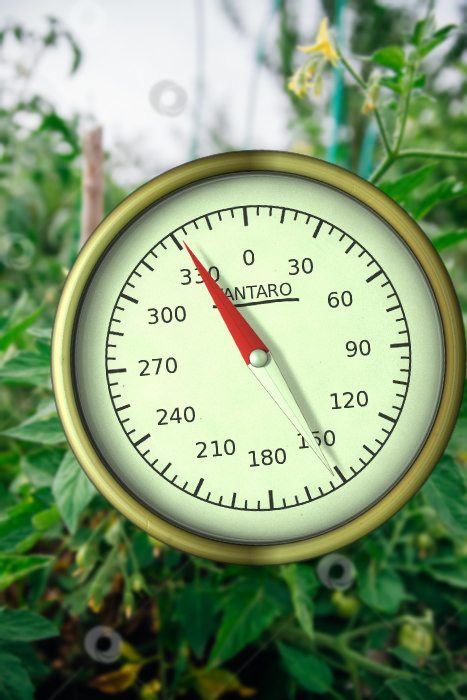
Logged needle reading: 332.5
